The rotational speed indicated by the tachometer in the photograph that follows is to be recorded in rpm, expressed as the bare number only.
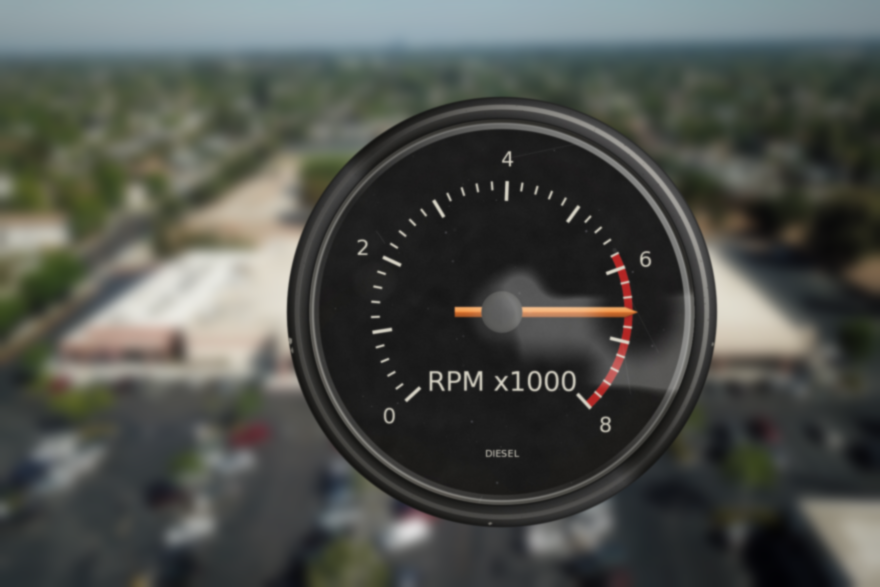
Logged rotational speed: 6600
